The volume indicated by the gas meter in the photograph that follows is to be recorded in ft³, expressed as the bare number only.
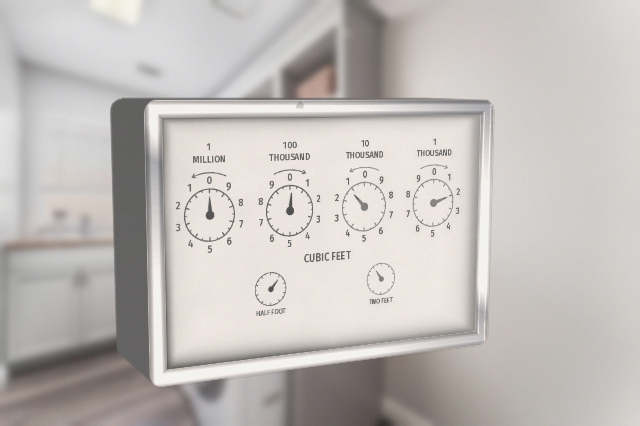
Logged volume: 1200
